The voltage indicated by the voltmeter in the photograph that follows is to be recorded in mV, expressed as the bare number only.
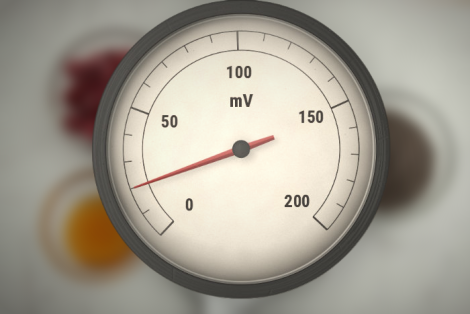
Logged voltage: 20
